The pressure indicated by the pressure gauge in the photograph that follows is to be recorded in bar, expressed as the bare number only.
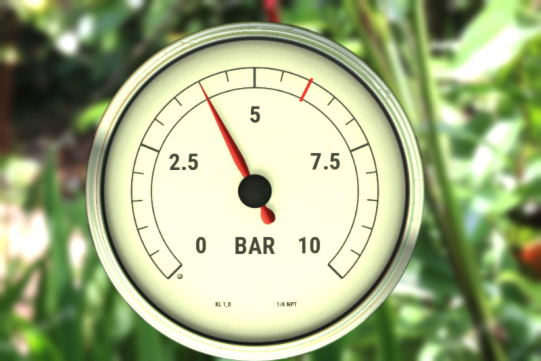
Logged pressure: 4
